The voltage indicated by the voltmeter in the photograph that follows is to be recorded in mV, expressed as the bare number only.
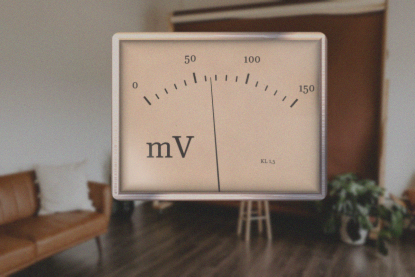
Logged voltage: 65
